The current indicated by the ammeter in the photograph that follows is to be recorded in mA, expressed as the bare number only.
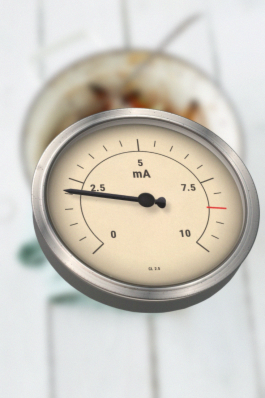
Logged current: 2
